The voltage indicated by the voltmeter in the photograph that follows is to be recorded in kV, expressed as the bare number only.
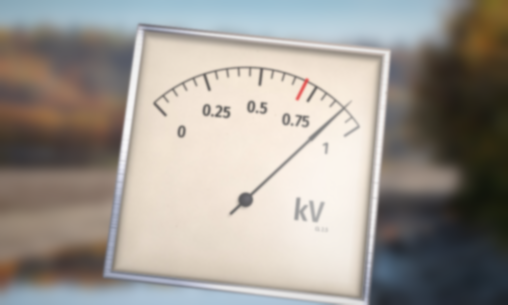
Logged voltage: 0.9
